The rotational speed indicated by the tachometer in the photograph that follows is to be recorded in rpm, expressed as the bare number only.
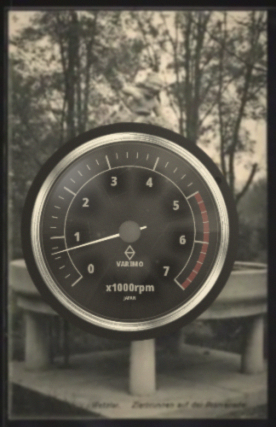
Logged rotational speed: 700
